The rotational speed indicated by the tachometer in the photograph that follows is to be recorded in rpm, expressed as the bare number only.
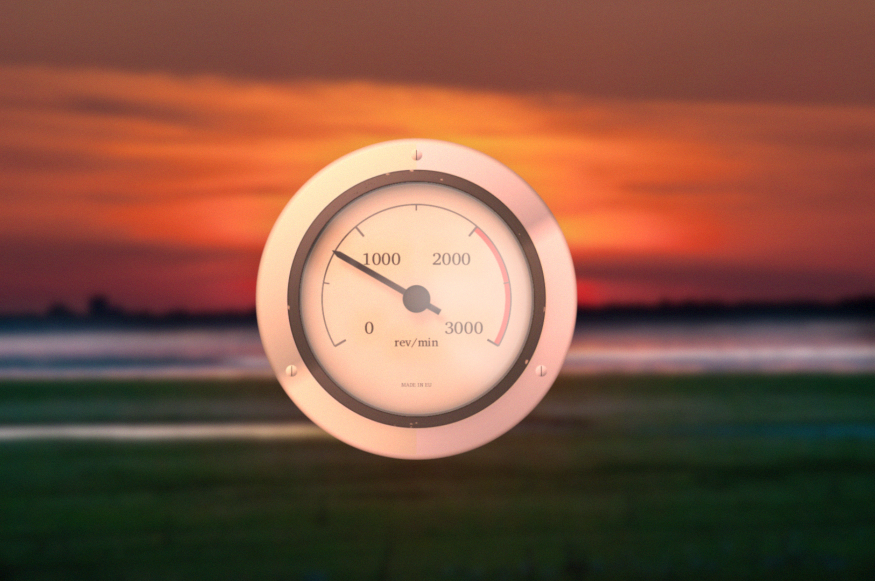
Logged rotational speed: 750
